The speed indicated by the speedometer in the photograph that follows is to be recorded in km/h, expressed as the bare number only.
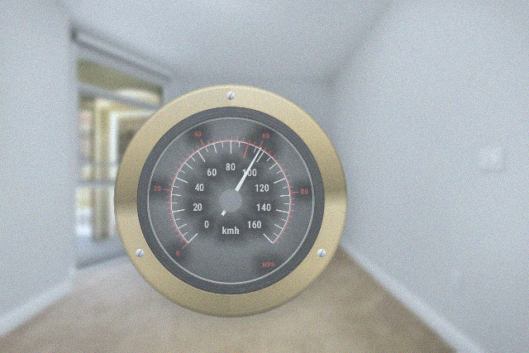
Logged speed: 97.5
